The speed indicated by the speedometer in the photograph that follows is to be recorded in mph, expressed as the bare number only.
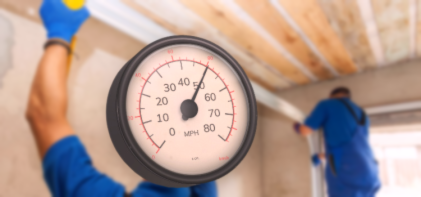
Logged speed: 50
